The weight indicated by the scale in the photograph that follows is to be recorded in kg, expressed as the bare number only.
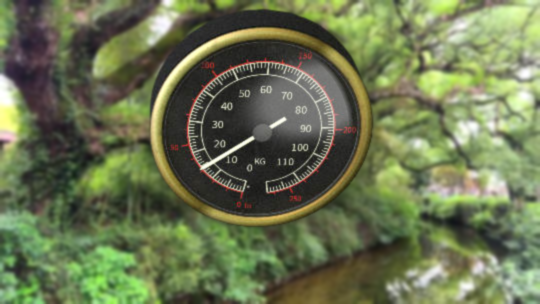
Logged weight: 15
